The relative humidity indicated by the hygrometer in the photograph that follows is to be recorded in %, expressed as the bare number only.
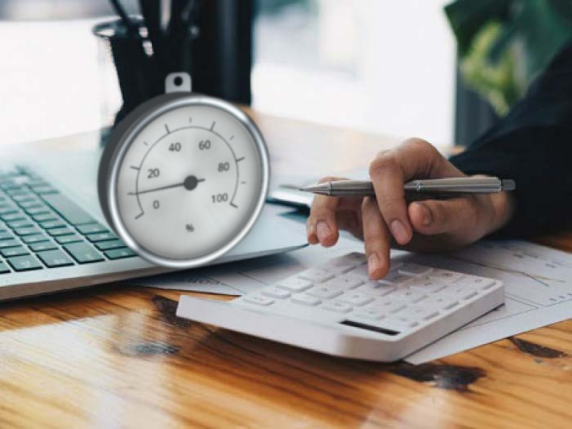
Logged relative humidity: 10
